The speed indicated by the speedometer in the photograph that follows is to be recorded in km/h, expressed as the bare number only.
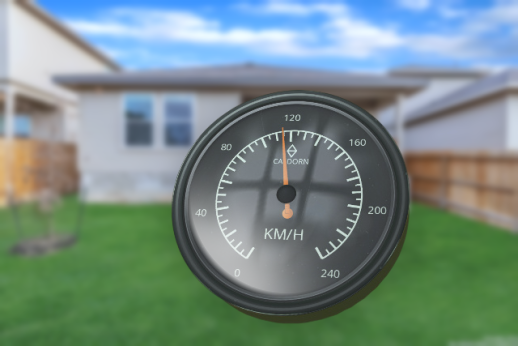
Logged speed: 115
